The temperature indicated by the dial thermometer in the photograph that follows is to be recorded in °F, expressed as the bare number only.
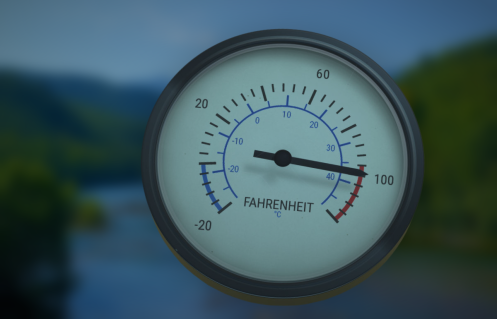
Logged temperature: 100
